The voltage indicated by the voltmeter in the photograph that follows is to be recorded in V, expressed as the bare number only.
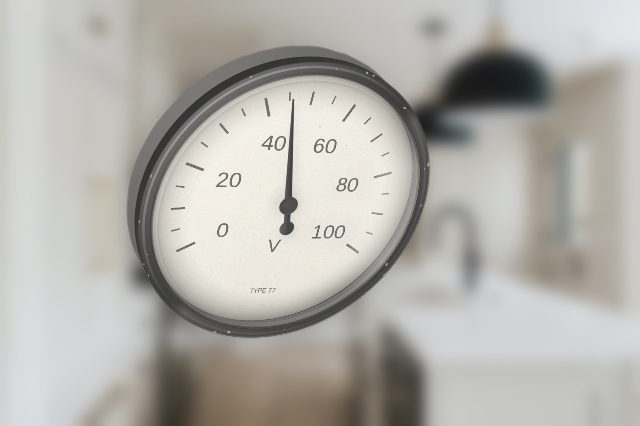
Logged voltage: 45
